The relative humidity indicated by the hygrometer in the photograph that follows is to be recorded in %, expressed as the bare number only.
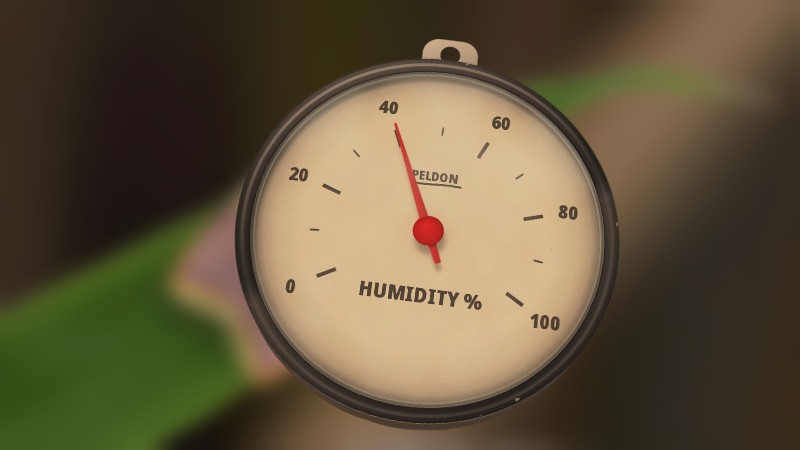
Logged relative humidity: 40
